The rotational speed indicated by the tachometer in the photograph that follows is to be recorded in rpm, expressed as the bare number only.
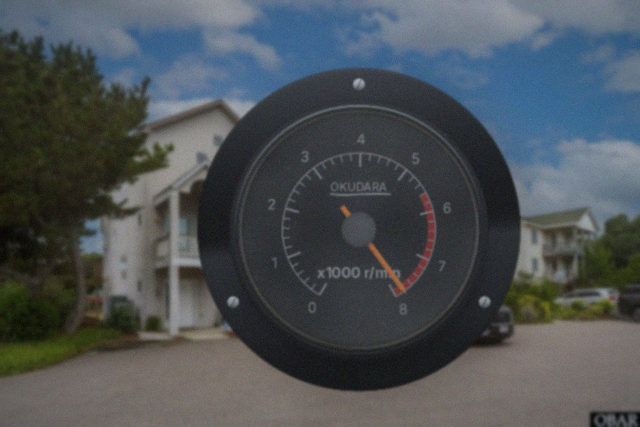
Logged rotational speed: 7800
